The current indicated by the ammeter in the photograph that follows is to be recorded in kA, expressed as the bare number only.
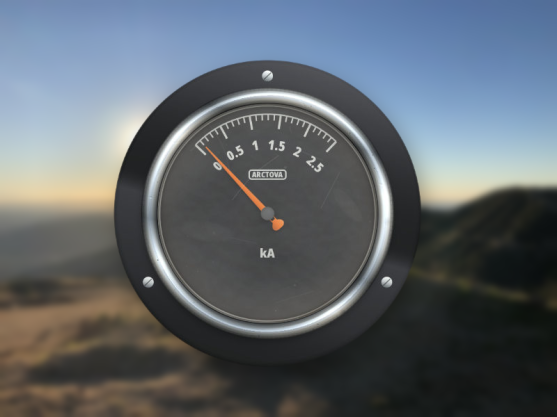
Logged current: 0.1
